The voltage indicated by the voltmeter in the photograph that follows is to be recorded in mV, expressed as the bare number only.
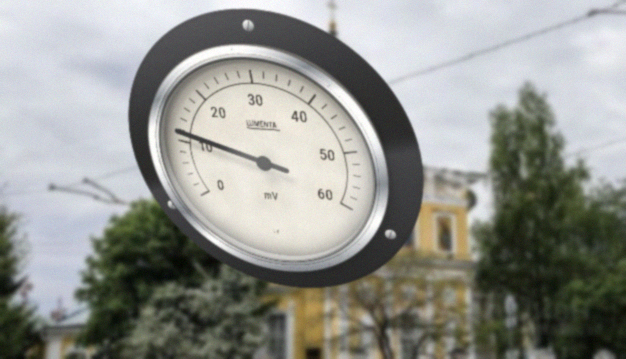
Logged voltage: 12
